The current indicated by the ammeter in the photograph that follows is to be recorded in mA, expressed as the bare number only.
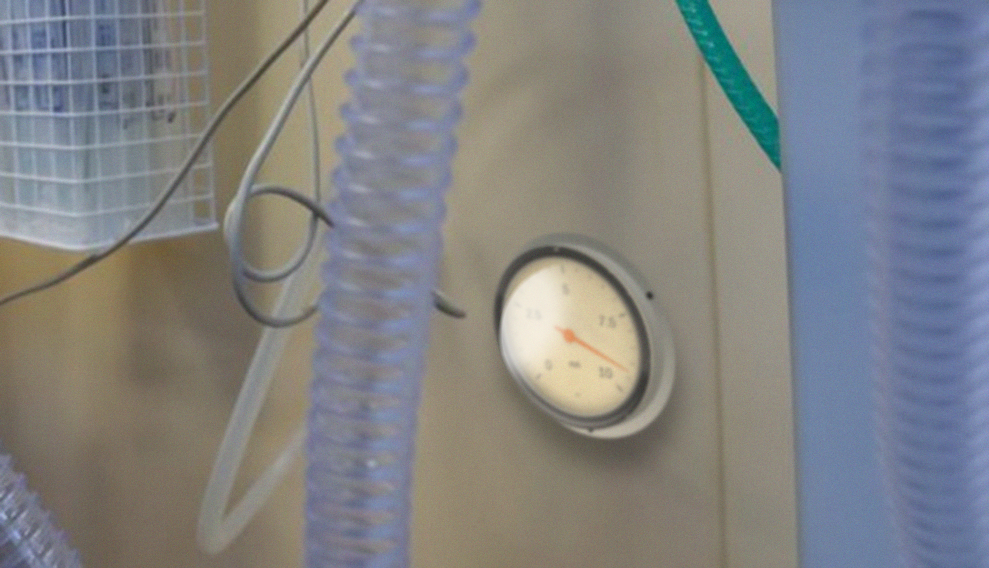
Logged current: 9.25
